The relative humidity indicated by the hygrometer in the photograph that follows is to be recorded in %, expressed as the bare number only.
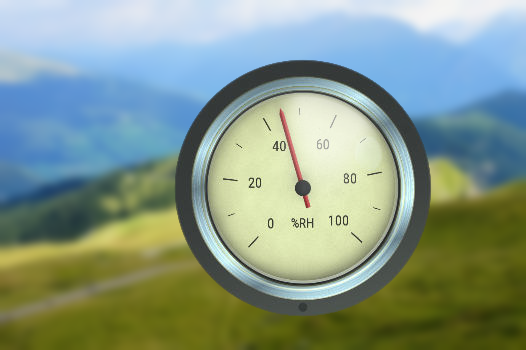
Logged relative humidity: 45
